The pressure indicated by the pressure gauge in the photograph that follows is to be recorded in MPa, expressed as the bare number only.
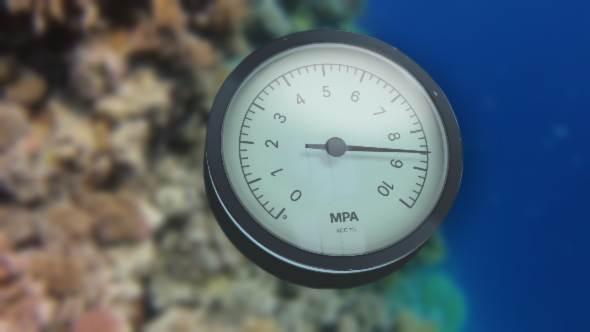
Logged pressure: 8.6
